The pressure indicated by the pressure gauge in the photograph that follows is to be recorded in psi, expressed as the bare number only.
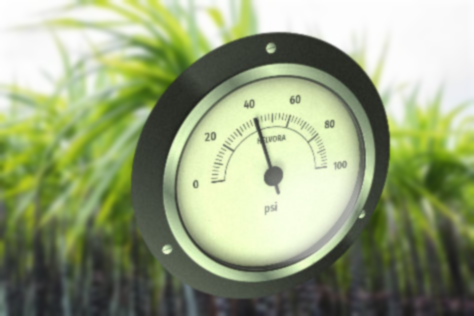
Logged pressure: 40
